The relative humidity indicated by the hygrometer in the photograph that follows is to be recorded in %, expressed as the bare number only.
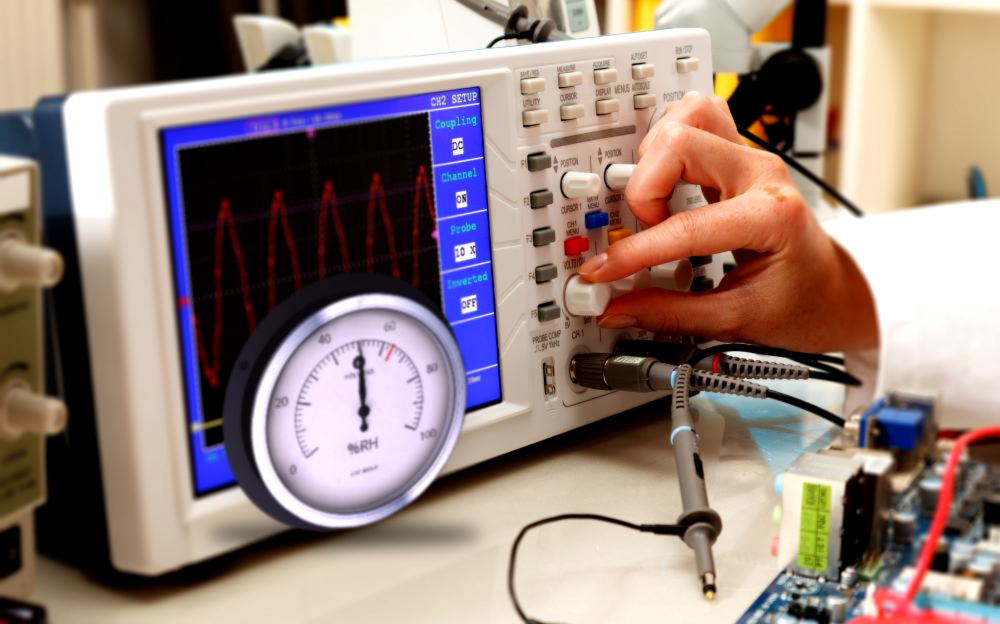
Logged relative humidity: 50
